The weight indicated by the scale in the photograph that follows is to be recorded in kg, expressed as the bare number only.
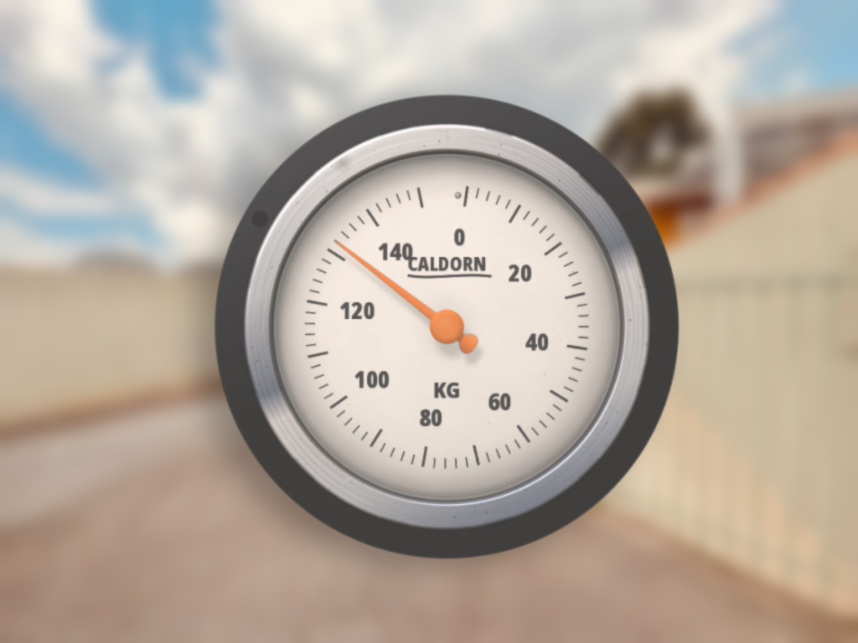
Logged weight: 132
